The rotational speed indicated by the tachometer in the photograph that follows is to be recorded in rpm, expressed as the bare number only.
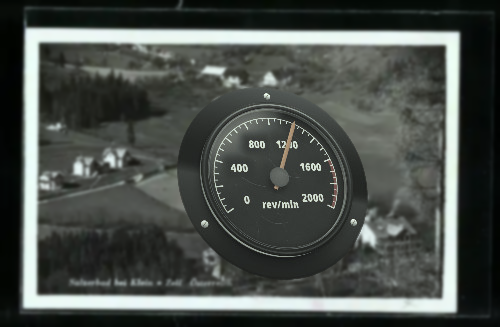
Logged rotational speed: 1200
